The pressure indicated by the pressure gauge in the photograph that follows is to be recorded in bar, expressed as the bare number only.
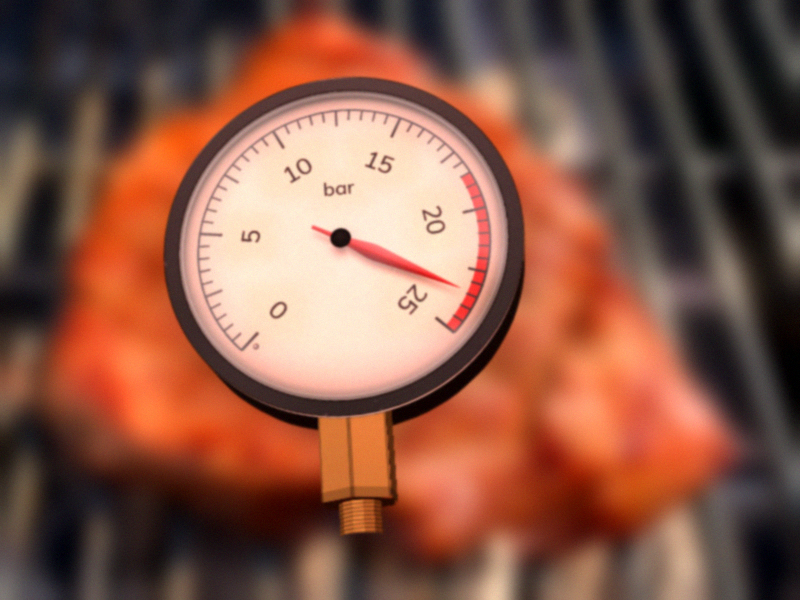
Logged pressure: 23.5
